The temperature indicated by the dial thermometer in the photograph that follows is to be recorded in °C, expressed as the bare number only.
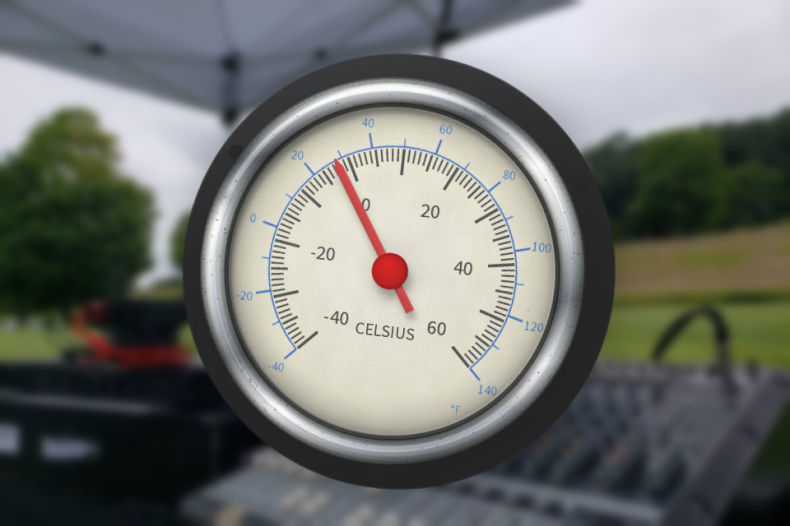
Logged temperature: -2
